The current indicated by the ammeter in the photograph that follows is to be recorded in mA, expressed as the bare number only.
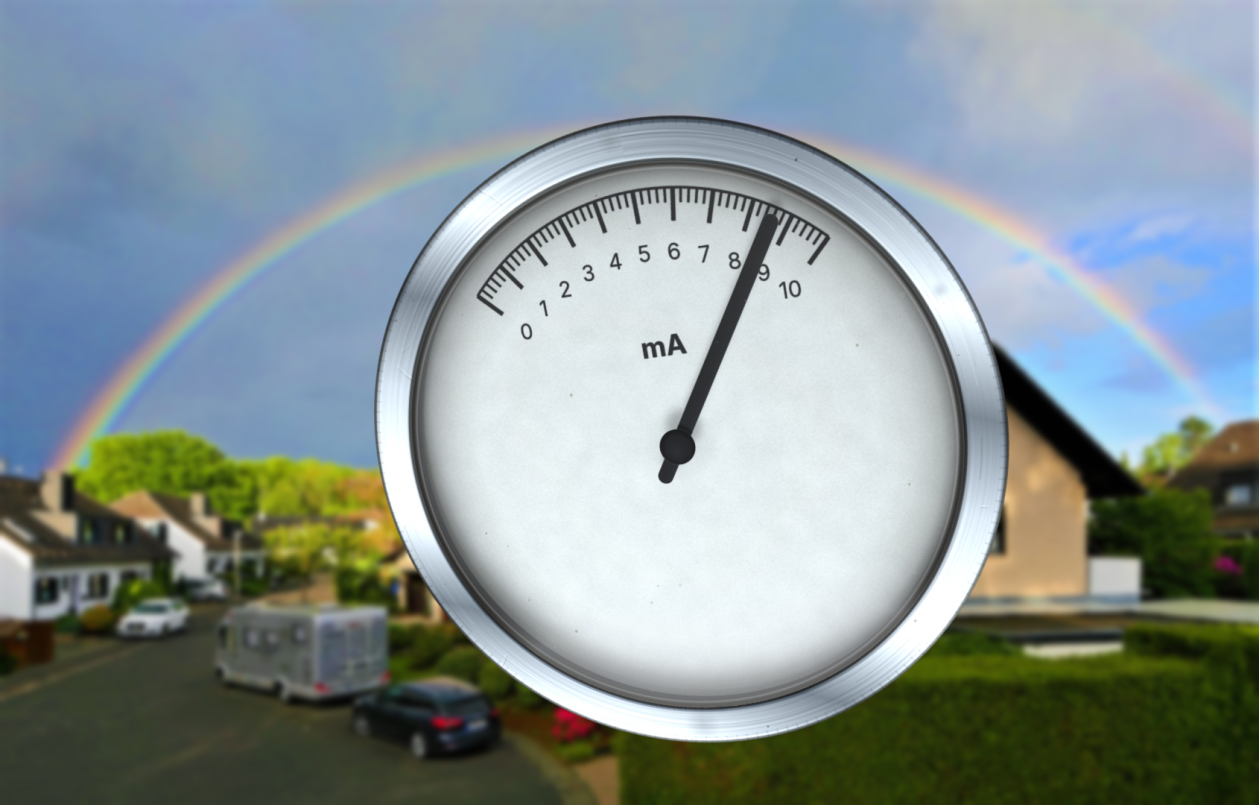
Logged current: 8.6
